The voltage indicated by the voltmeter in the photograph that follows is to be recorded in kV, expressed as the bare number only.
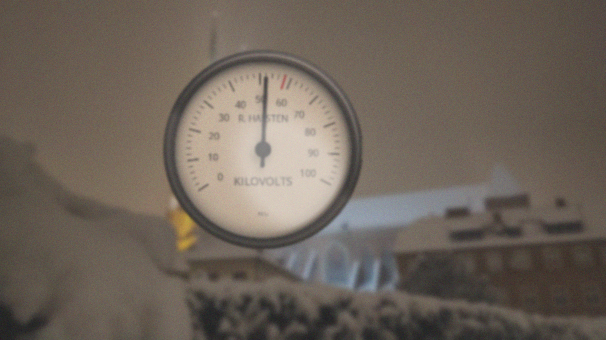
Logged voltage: 52
